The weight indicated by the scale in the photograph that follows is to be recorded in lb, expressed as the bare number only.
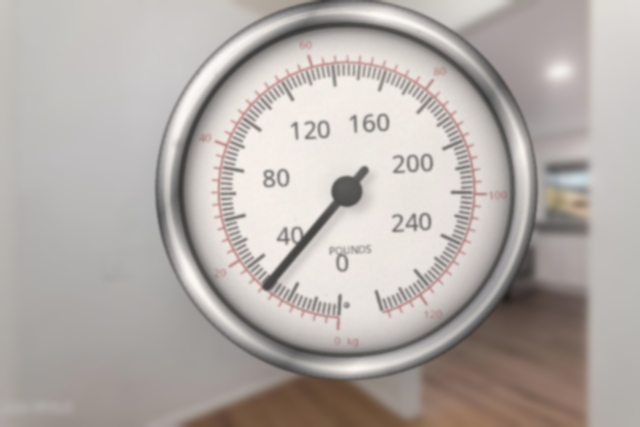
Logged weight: 30
